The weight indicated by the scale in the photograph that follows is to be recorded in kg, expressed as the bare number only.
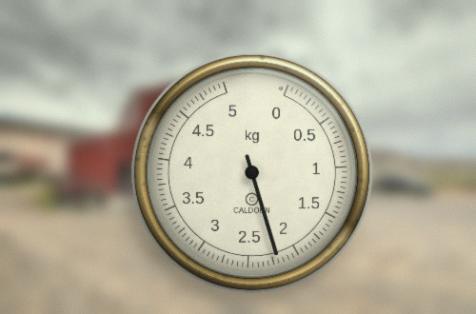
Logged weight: 2.2
